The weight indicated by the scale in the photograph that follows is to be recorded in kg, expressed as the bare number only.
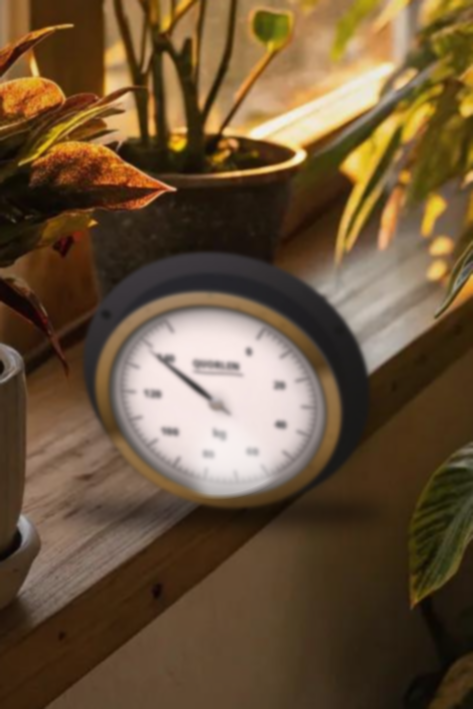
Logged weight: 140
